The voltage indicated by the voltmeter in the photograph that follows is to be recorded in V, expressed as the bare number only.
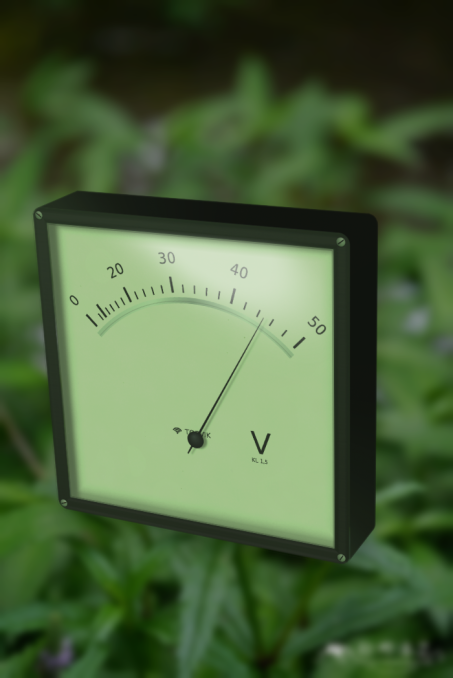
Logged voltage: 45
